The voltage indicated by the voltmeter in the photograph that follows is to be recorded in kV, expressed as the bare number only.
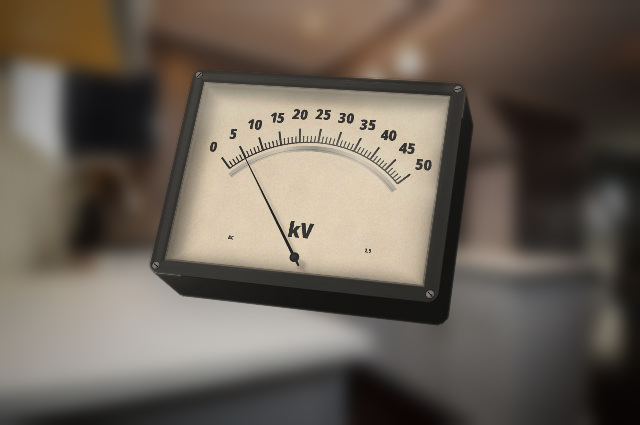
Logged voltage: 5
